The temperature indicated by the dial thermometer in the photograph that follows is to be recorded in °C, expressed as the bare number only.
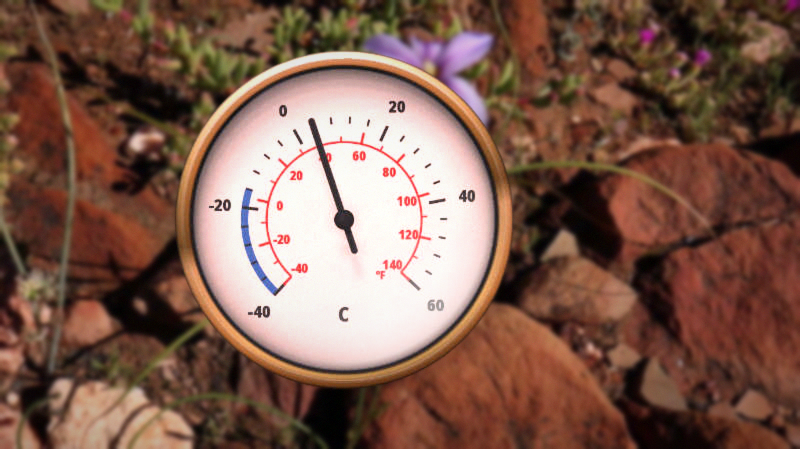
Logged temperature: 4
